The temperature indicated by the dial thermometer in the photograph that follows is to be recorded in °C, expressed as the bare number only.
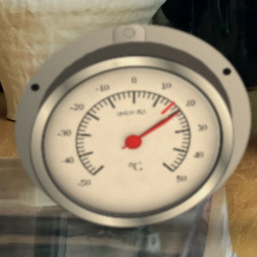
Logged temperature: 20
